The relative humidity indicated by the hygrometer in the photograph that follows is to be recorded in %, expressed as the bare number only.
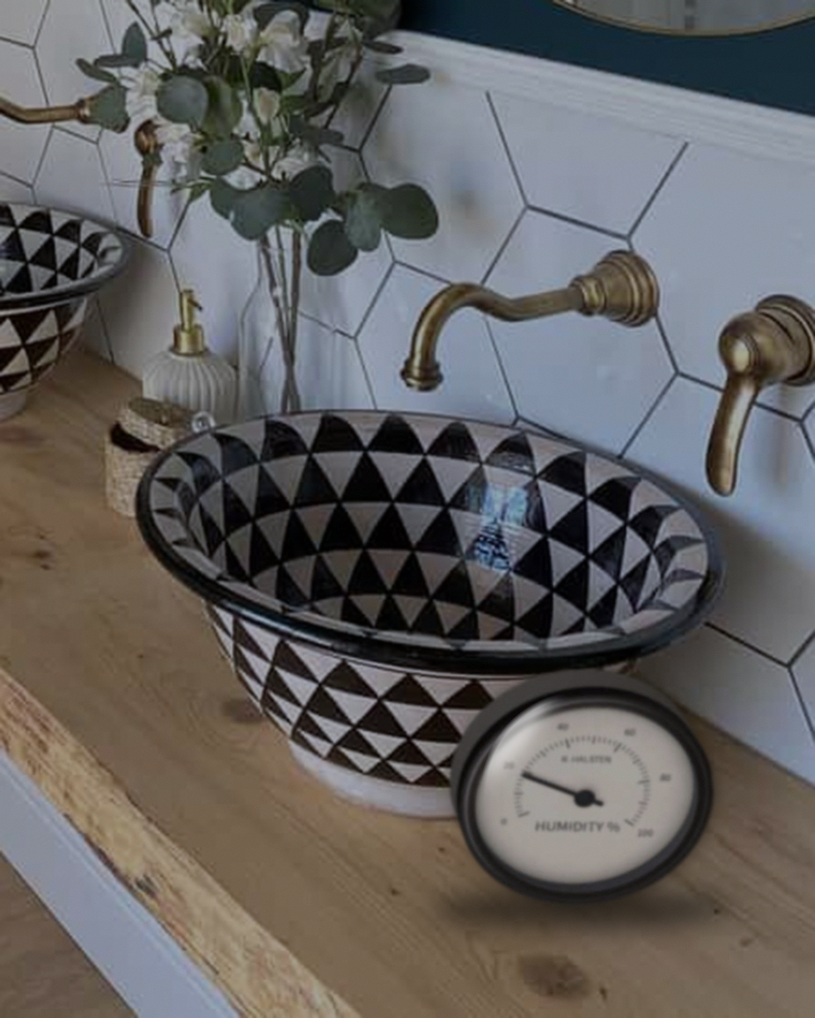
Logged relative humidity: 20
